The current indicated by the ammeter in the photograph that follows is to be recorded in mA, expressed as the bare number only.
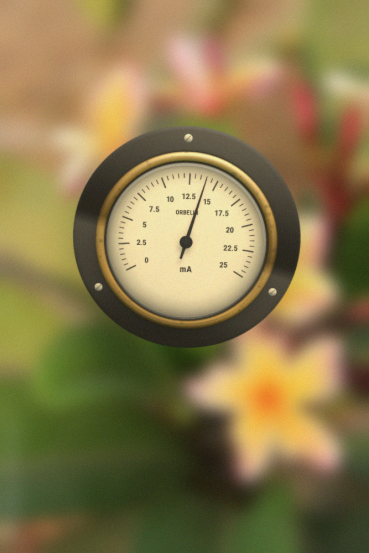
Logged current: 14
